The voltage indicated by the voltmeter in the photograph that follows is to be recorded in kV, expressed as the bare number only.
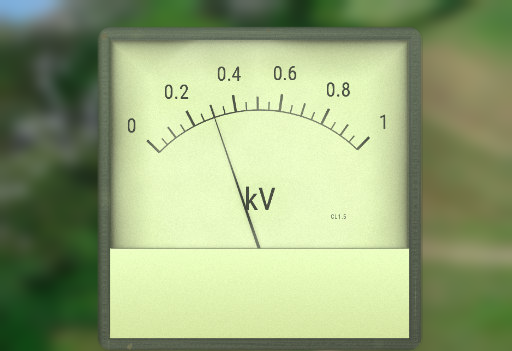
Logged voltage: 0.3
